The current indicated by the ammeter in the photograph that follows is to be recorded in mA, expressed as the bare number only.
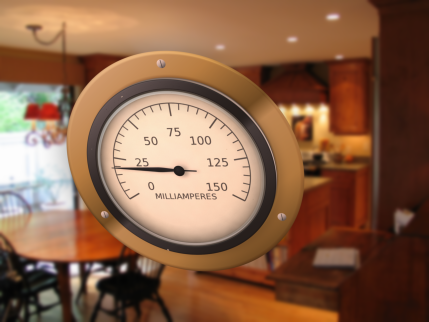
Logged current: 20
